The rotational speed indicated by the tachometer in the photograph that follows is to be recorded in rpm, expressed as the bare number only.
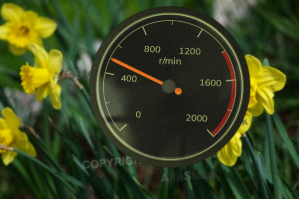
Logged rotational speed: 500
